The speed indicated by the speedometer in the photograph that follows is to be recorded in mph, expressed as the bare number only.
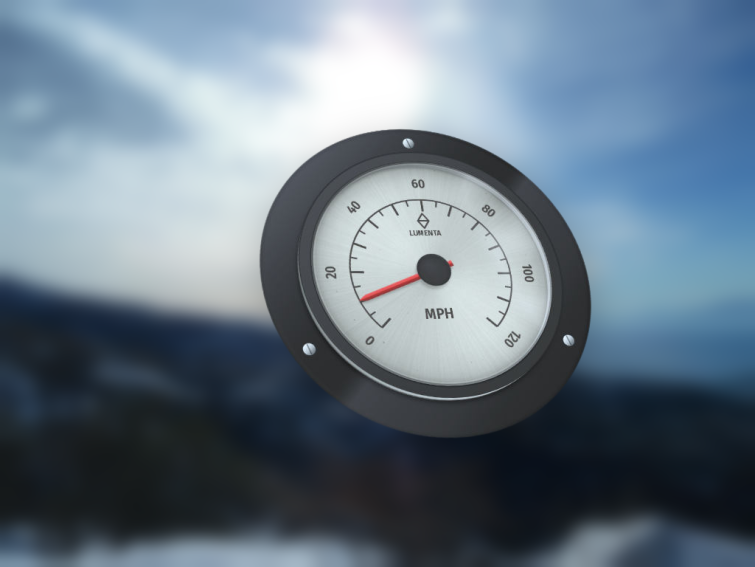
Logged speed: 10
